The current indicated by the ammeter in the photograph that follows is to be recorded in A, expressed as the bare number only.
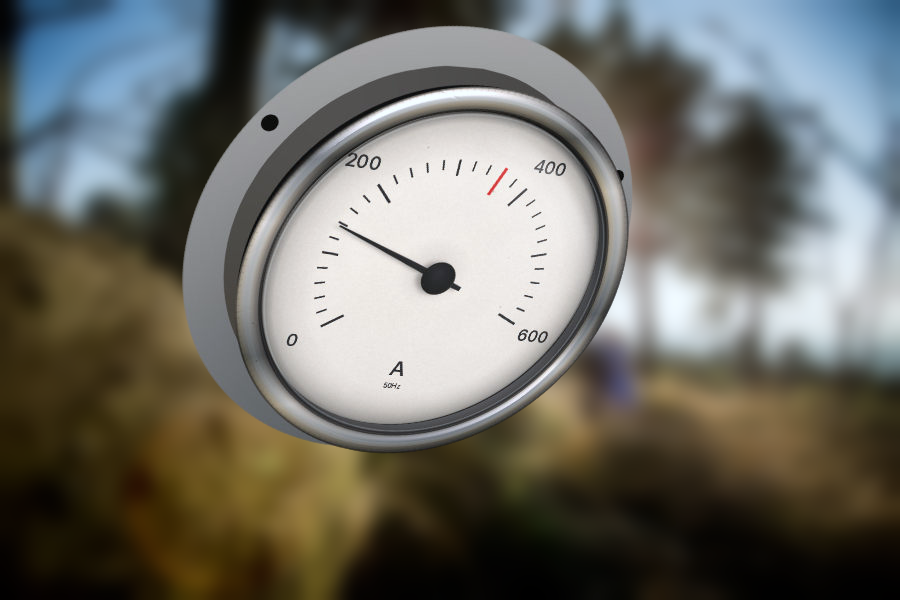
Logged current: 140
